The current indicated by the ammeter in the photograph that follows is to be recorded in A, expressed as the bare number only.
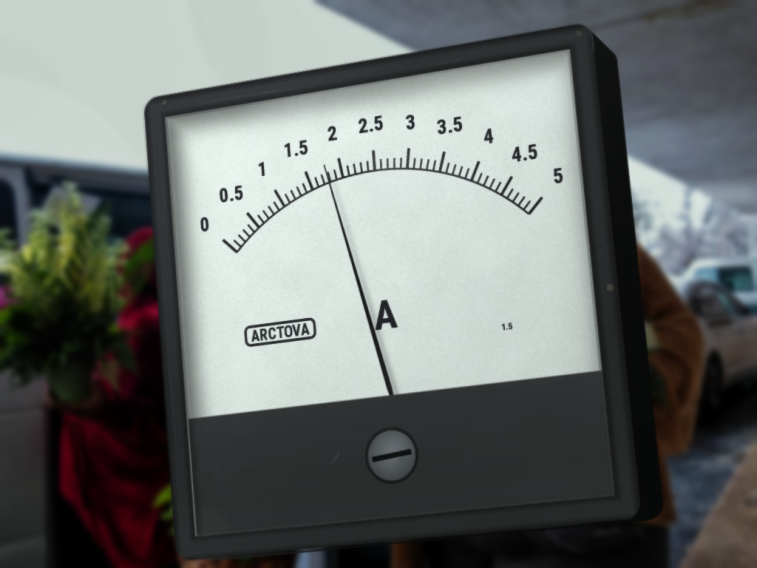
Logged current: 1.8
